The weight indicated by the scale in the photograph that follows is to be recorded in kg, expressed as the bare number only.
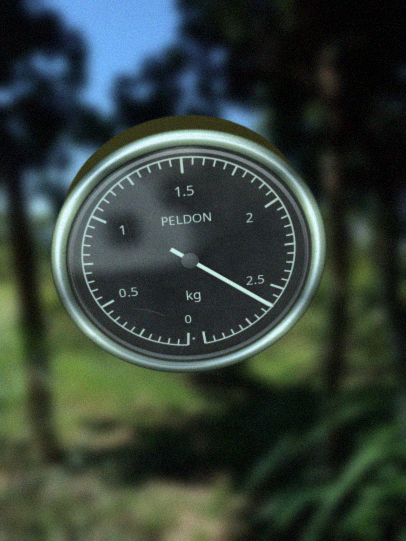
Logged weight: 2.6
